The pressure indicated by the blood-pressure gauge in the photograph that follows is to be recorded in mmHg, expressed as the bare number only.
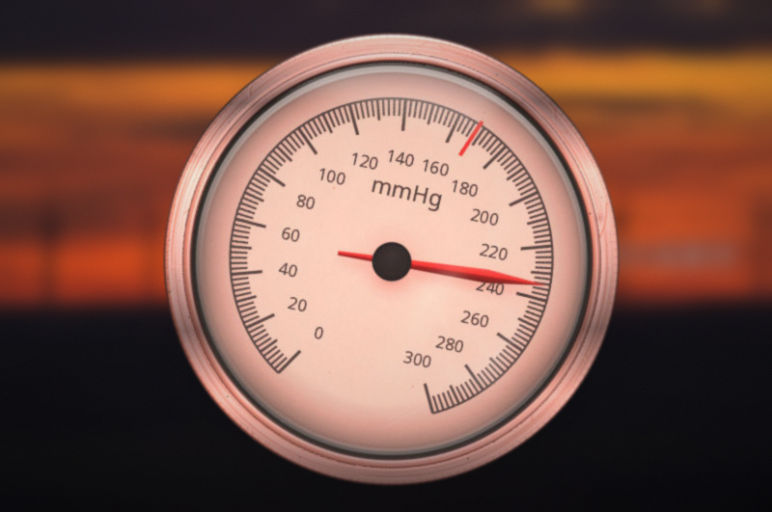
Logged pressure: 234
